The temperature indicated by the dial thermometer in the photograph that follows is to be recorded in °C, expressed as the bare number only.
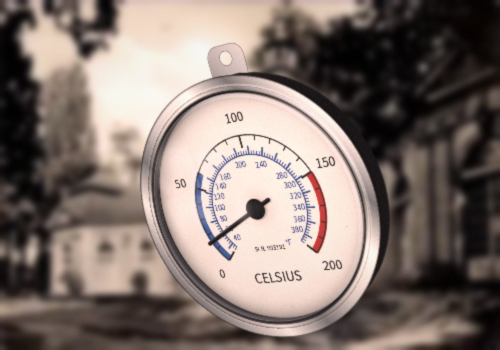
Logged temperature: 15
